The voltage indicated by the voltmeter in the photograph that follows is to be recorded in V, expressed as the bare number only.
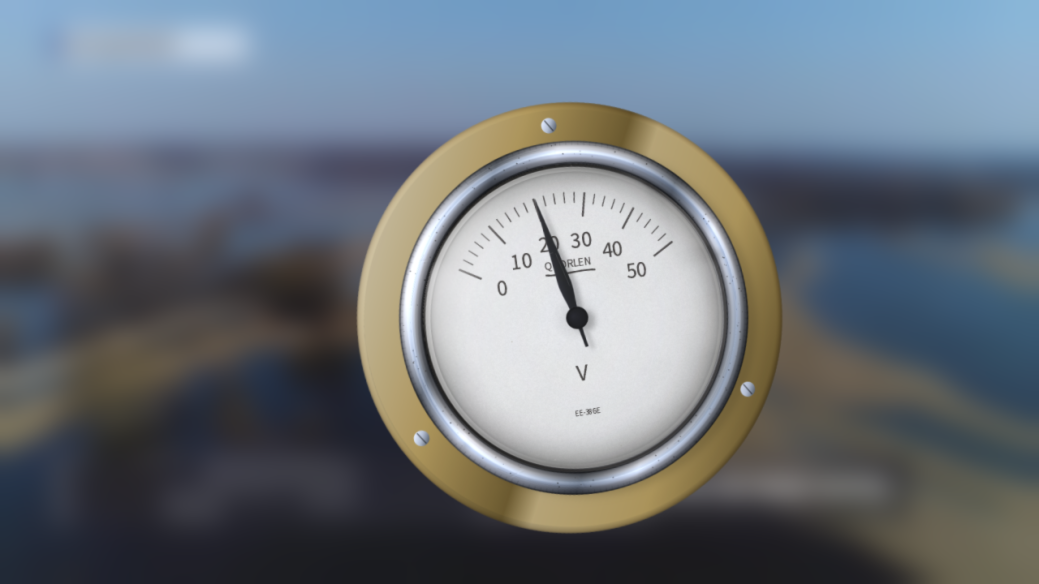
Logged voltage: 20
